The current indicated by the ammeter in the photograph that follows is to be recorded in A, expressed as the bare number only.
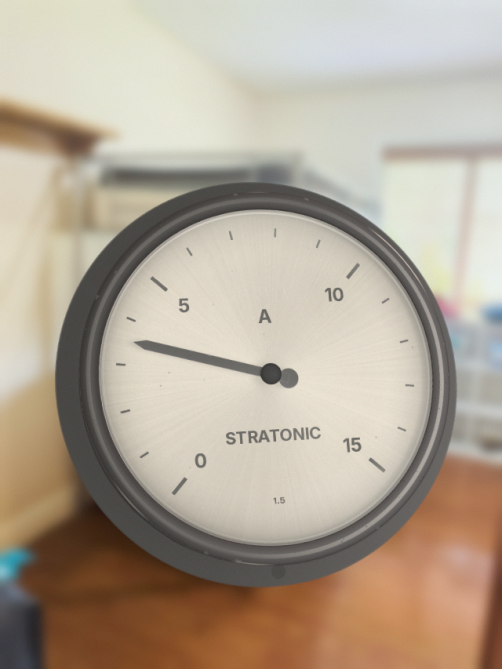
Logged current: 3.5
